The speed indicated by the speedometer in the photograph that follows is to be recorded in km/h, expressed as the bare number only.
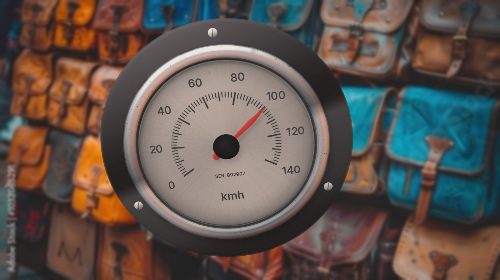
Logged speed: 100
